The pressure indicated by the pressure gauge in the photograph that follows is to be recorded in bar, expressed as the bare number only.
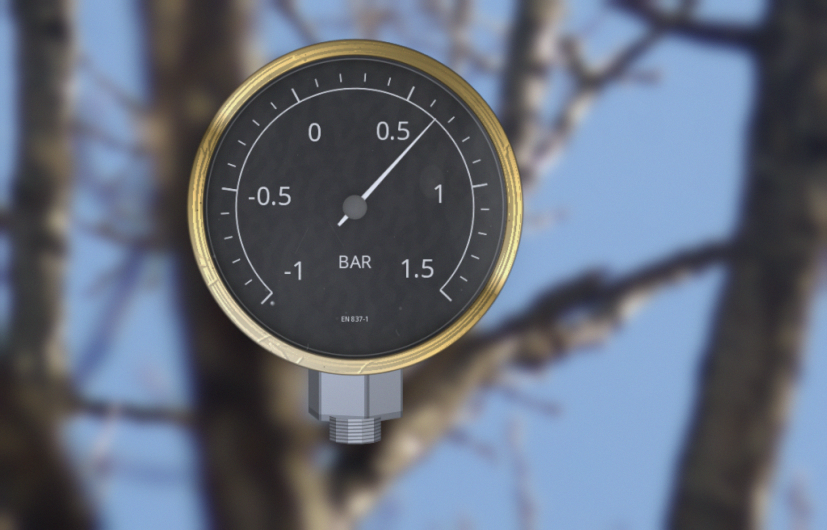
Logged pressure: 0.65
